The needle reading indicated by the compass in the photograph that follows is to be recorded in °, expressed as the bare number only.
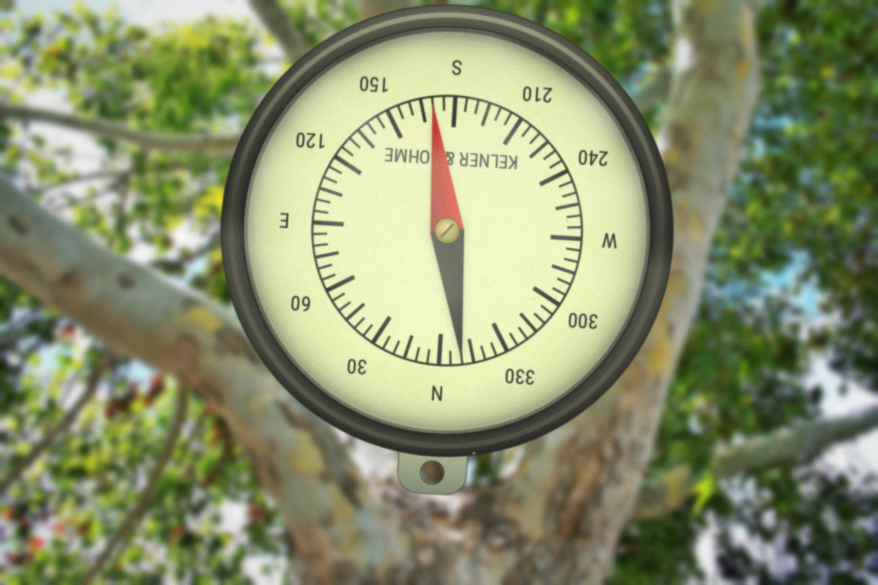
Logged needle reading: 170
